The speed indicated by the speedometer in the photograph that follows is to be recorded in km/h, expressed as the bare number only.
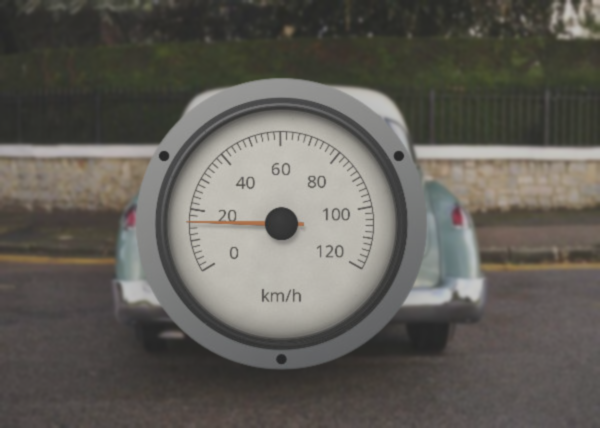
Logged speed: 16
